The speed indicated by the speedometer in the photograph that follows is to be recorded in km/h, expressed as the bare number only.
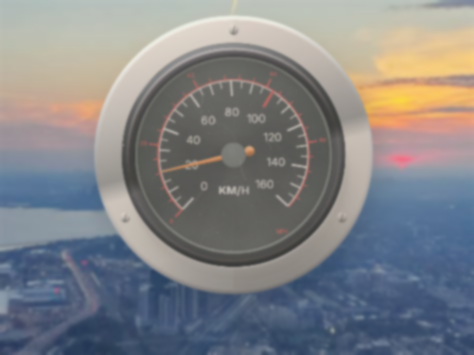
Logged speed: 20
